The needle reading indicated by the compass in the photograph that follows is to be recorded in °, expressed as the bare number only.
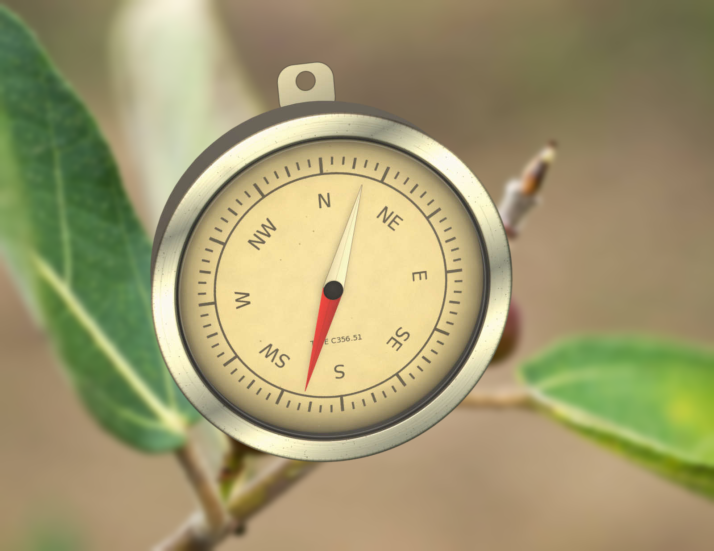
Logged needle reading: 200
